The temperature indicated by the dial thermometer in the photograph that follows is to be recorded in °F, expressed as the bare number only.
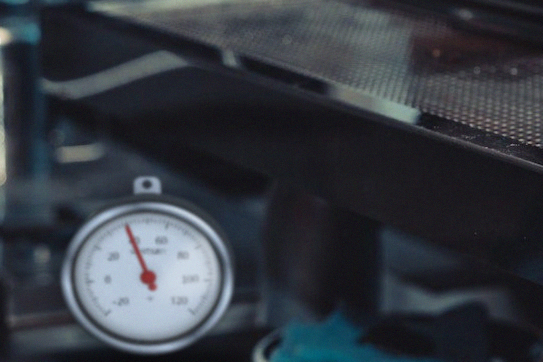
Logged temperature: 40
